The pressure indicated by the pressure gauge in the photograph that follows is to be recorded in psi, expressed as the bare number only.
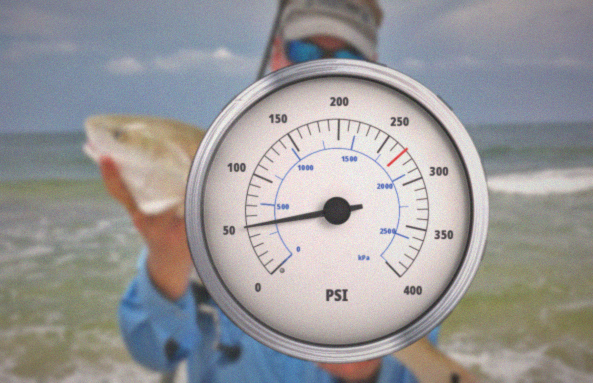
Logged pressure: 50
